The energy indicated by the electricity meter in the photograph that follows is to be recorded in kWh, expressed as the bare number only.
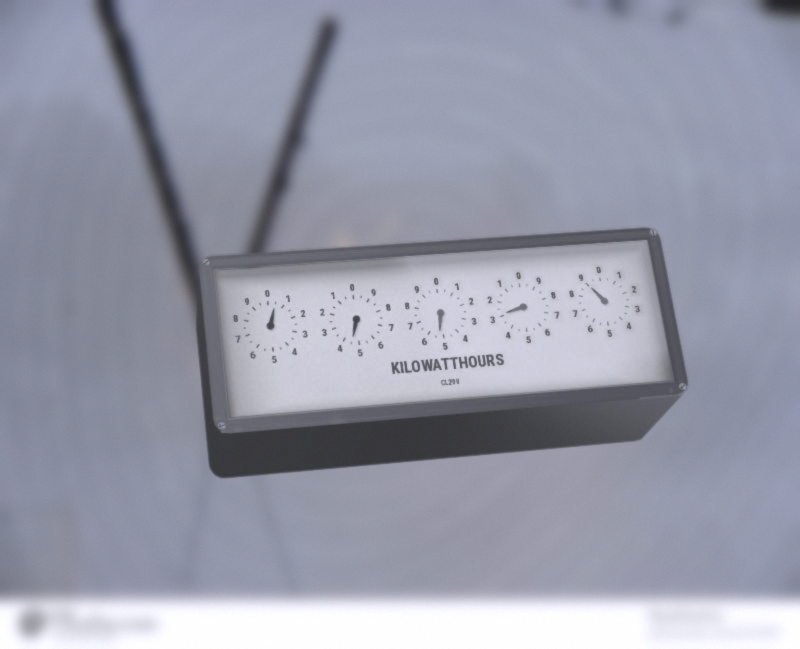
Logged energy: 4529
